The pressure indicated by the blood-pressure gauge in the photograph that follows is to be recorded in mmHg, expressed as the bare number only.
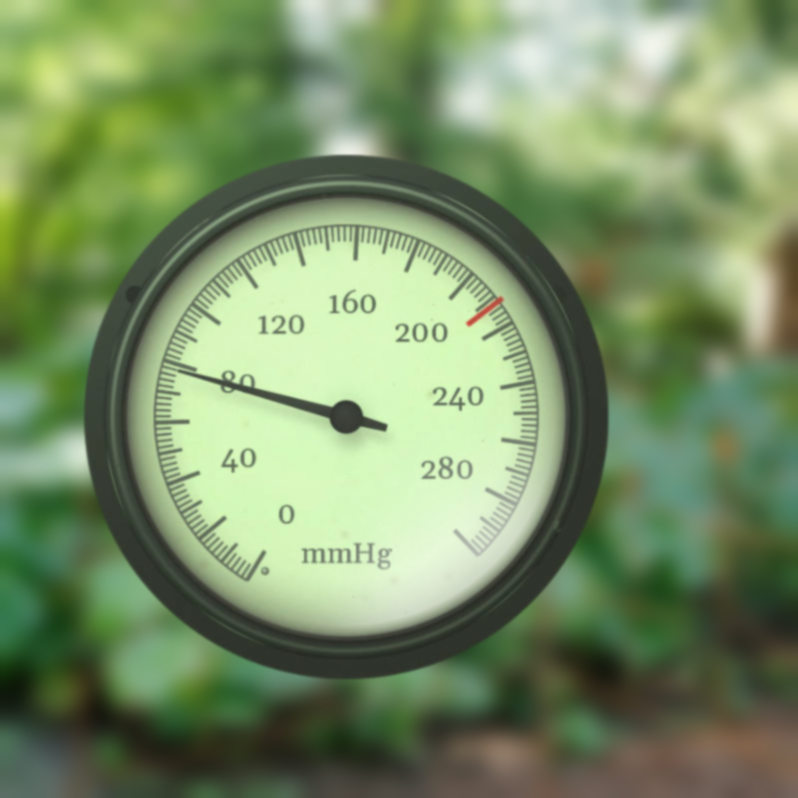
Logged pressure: 78
